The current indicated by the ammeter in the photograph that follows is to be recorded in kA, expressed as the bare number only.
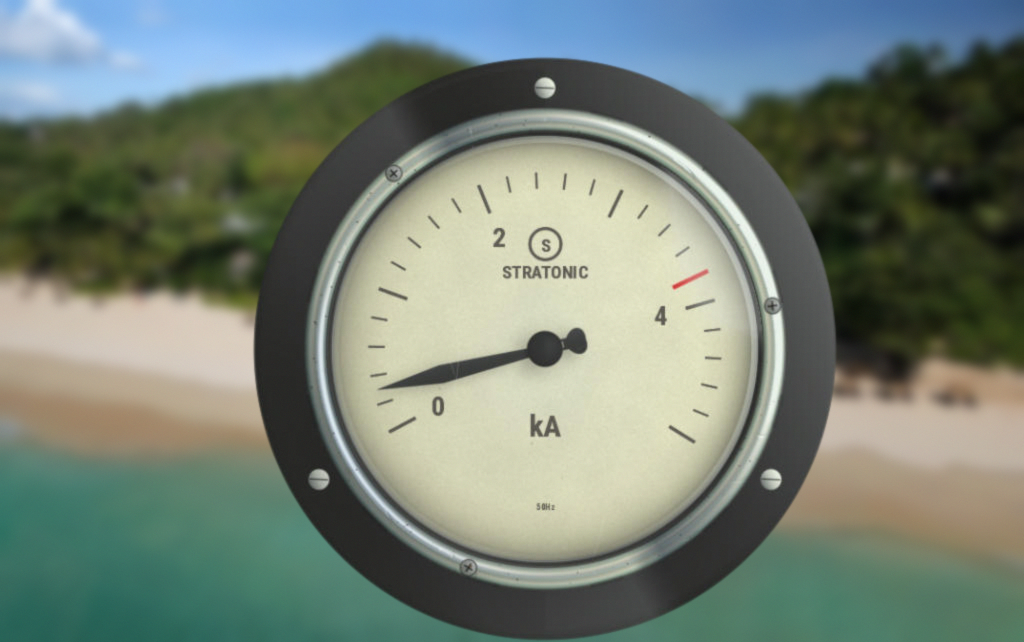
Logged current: 0.3
